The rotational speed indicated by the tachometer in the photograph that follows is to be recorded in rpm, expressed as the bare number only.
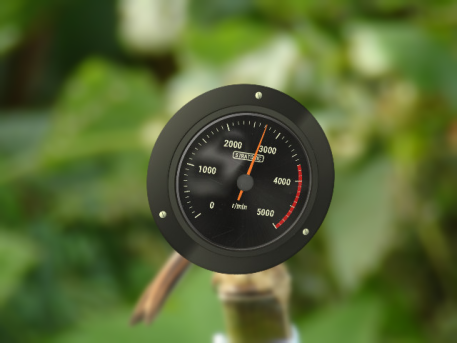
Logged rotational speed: 2700
